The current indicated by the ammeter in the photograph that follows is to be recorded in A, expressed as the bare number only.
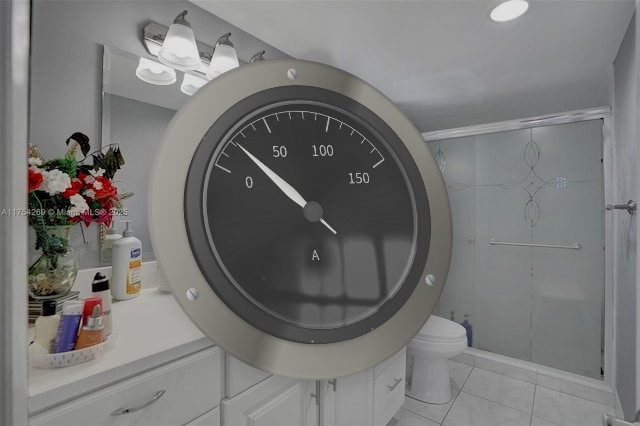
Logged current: 20
